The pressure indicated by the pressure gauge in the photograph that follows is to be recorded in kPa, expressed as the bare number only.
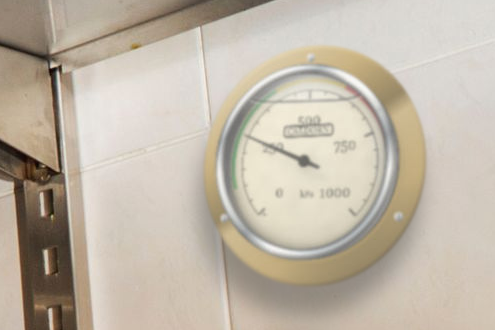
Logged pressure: 250
